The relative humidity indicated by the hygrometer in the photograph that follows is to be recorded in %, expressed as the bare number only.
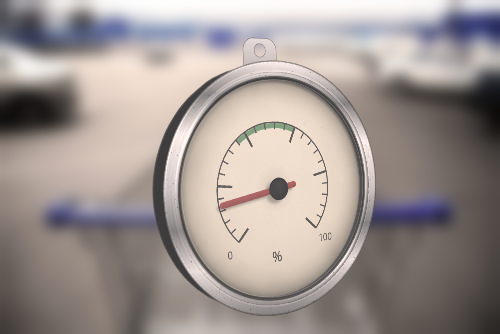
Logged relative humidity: 14
